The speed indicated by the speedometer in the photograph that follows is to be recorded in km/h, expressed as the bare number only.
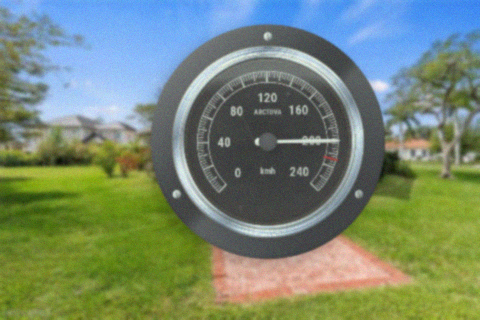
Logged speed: 200
